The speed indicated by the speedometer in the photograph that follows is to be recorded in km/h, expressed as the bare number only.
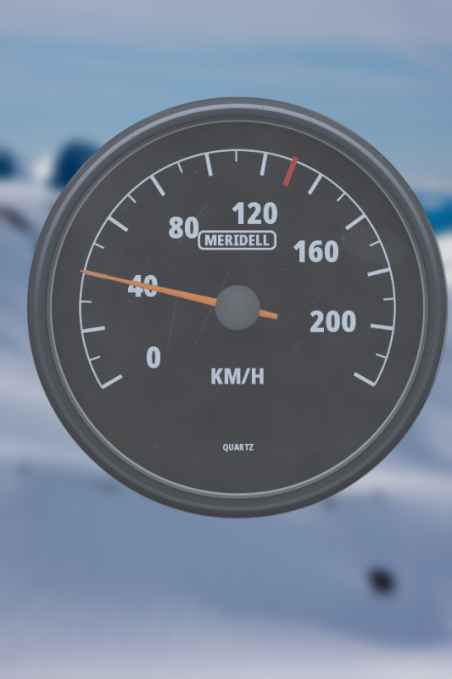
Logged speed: 40
